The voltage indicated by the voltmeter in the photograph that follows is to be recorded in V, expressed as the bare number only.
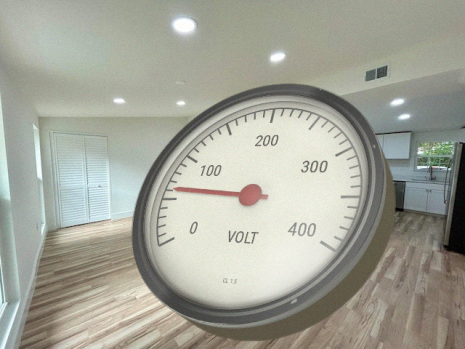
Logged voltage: 60
